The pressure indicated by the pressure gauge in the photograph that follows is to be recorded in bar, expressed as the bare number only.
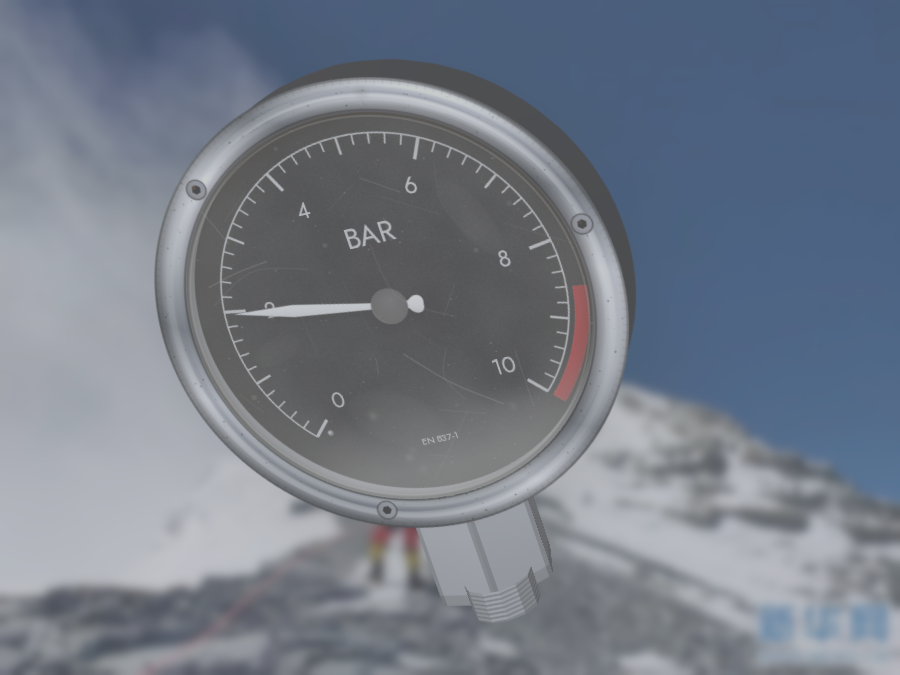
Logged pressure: 2
